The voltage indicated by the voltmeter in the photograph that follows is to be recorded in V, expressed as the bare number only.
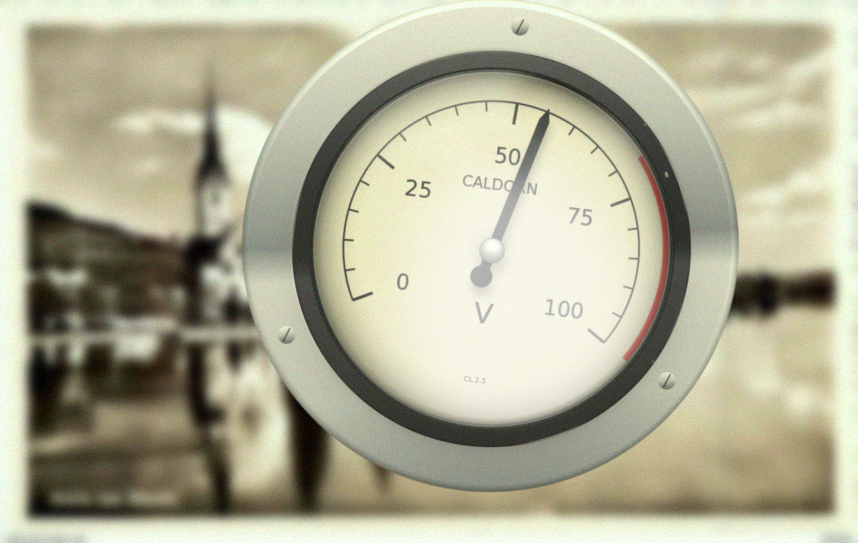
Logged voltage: 55
